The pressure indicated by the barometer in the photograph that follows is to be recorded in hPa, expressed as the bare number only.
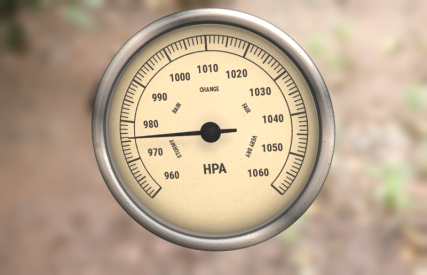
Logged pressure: 976
